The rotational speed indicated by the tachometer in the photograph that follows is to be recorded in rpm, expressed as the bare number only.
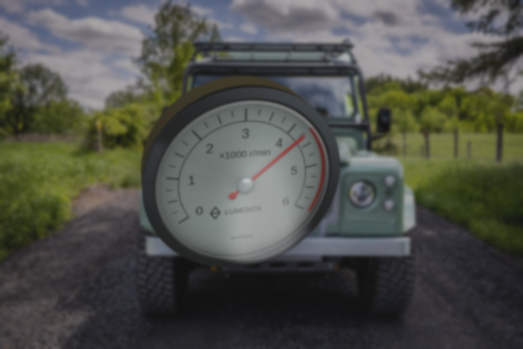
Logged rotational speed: 4250
